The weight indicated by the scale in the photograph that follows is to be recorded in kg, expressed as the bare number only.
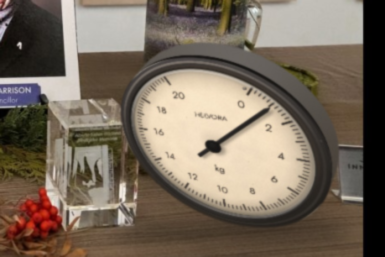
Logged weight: 1
